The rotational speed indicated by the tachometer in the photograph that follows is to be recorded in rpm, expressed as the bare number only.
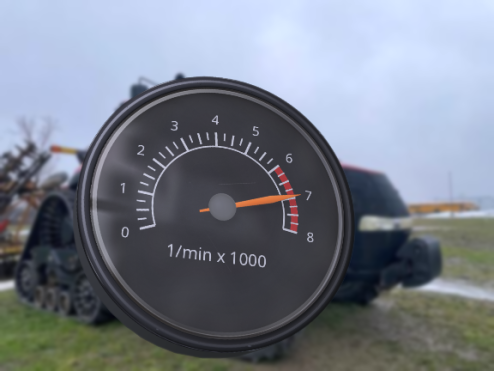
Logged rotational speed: 7000
